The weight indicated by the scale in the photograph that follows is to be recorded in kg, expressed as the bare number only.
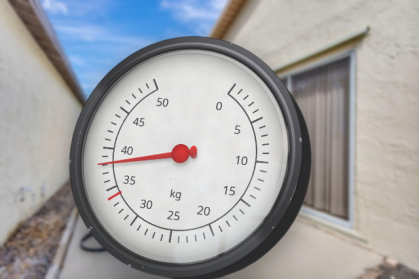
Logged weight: 38
